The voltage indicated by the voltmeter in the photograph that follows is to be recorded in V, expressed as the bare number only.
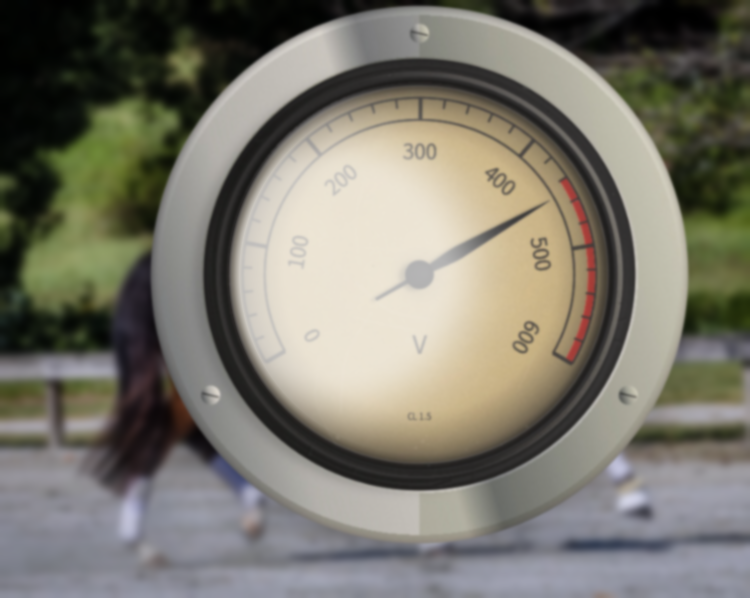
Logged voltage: 450
